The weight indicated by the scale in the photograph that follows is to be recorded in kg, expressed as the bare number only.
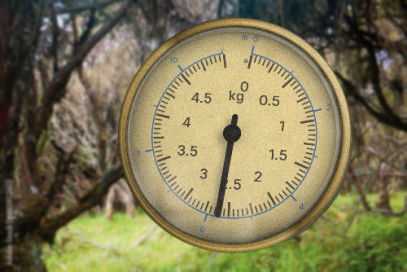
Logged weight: 2.6
